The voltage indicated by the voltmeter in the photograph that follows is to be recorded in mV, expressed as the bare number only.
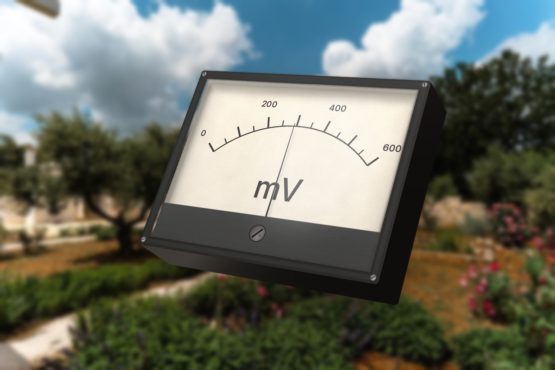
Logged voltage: 300
